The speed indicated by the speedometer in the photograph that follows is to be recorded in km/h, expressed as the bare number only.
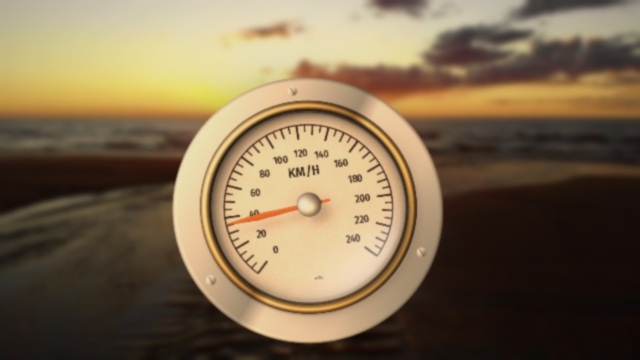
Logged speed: 35
